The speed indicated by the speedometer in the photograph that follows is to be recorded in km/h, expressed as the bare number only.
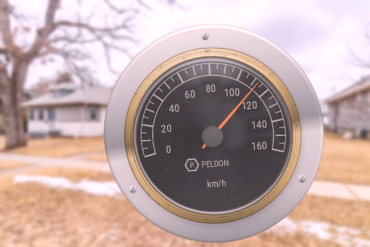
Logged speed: 112.5
